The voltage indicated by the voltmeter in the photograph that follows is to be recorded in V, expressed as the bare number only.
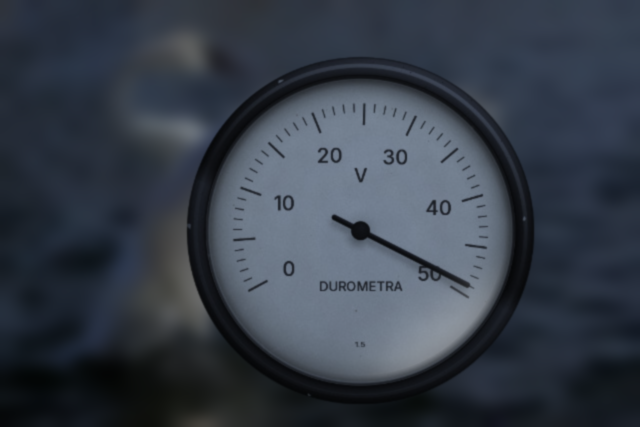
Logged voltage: 49
